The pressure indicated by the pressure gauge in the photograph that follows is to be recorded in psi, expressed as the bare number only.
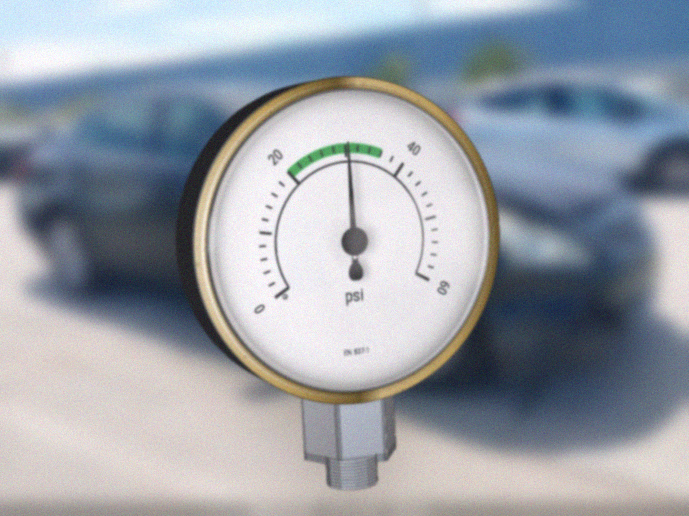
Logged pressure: 30
